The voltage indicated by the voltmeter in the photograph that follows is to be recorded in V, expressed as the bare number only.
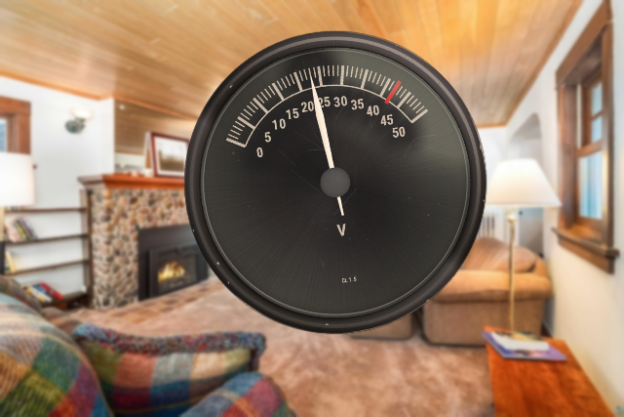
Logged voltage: 23
